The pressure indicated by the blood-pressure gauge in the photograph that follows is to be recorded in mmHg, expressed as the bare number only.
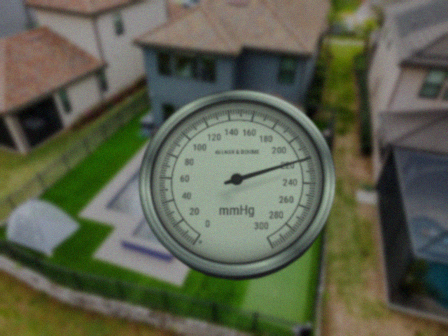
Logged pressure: 220
